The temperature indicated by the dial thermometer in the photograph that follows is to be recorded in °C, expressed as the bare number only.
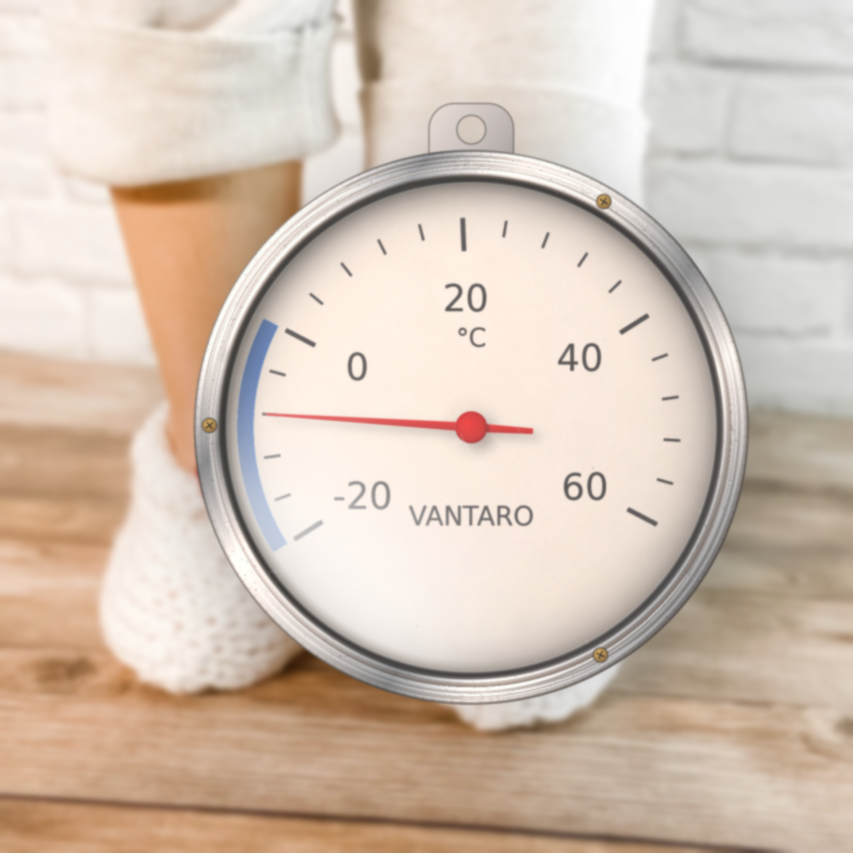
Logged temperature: -8
